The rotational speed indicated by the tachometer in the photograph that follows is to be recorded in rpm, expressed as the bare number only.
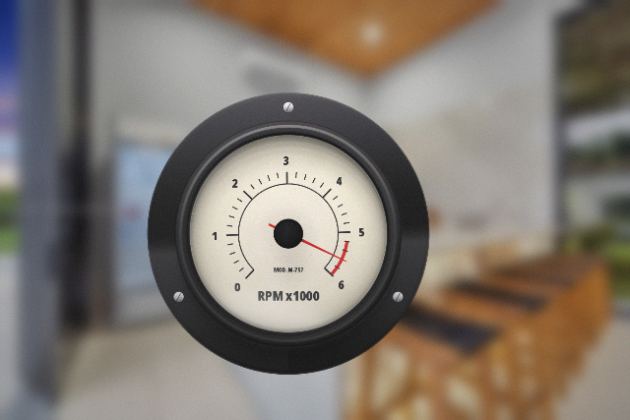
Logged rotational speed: 5600
